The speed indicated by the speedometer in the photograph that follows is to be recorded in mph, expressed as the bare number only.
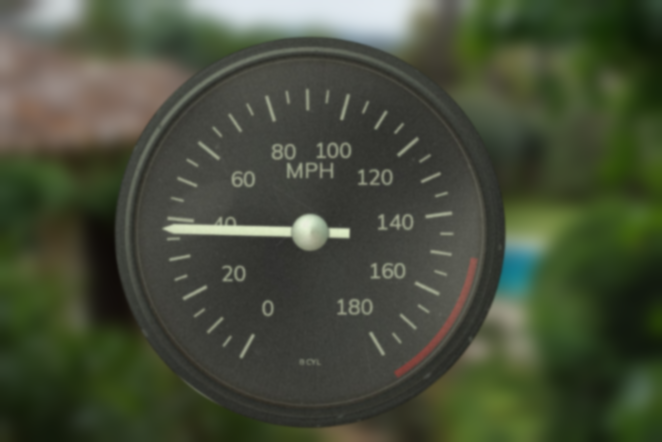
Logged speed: 37.5
